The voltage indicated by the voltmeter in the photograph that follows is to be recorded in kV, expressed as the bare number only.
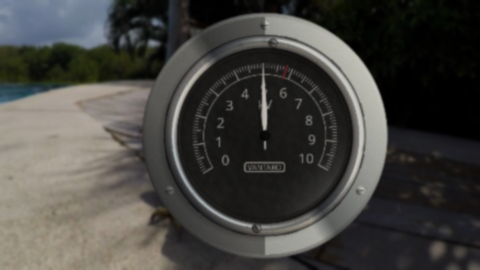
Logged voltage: 5
